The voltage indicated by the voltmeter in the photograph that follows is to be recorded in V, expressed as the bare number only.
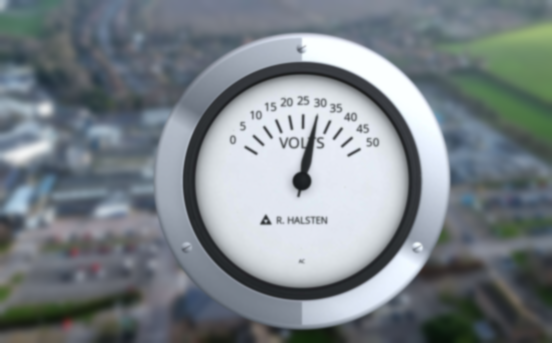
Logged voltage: 30
